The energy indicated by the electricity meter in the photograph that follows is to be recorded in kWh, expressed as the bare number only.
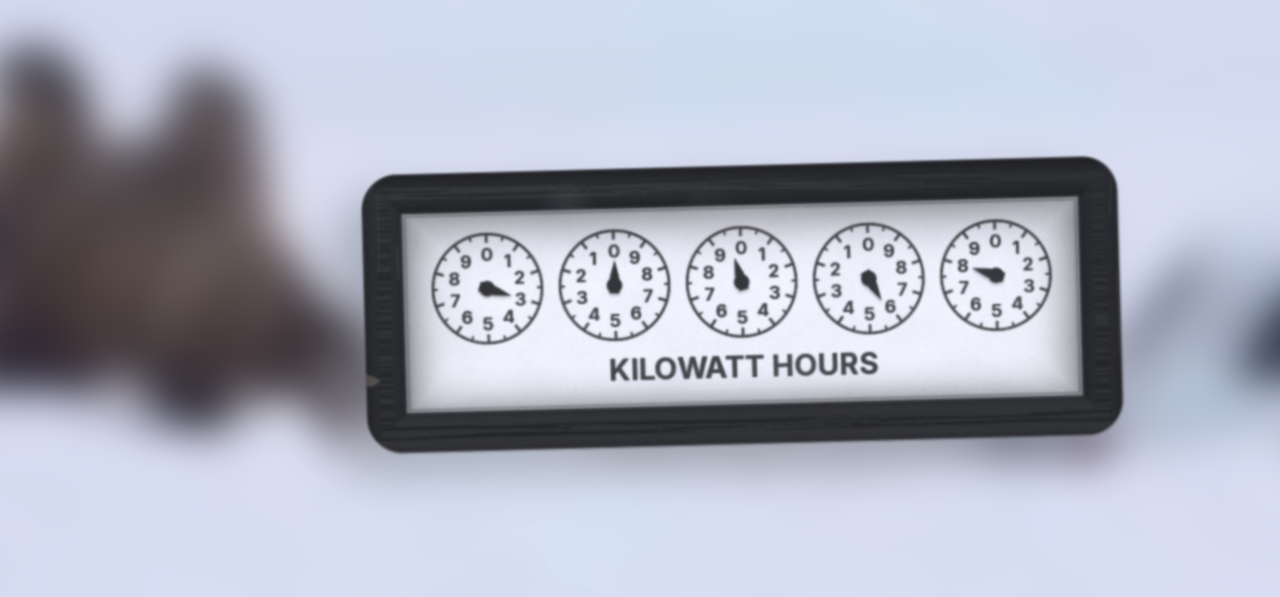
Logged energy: 29958
